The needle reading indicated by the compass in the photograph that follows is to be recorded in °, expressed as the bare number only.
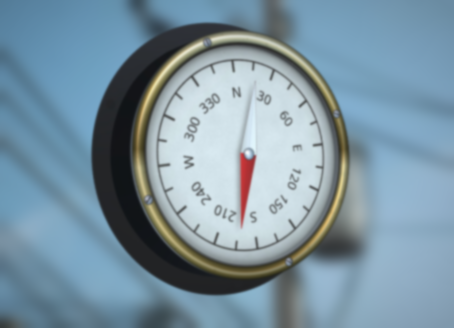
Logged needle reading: 195
